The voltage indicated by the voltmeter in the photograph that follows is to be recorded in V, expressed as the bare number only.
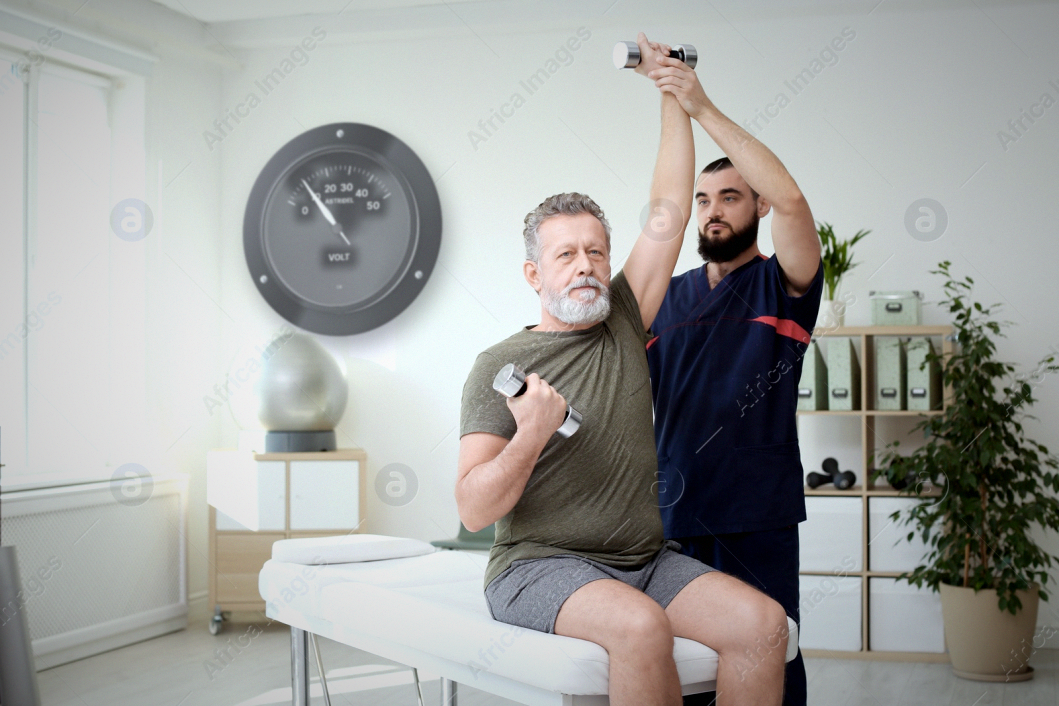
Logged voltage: 10
